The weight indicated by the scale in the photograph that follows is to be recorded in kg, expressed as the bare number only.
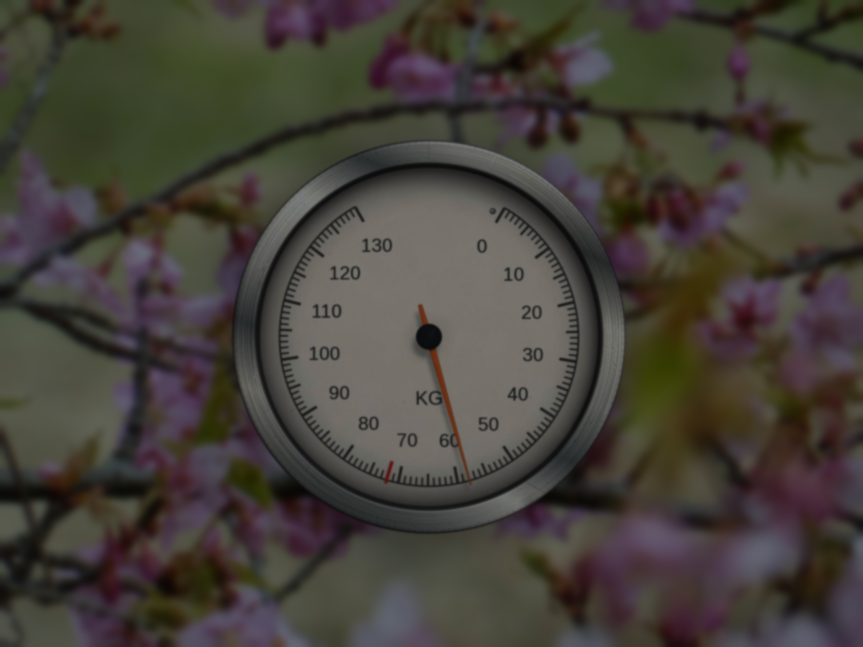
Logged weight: 58
